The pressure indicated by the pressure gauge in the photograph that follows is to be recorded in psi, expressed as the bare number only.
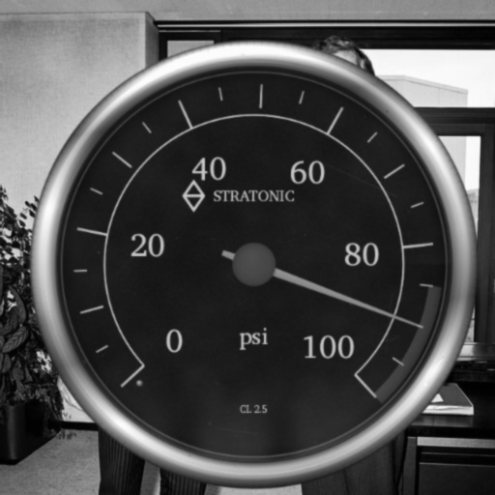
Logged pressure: 90
